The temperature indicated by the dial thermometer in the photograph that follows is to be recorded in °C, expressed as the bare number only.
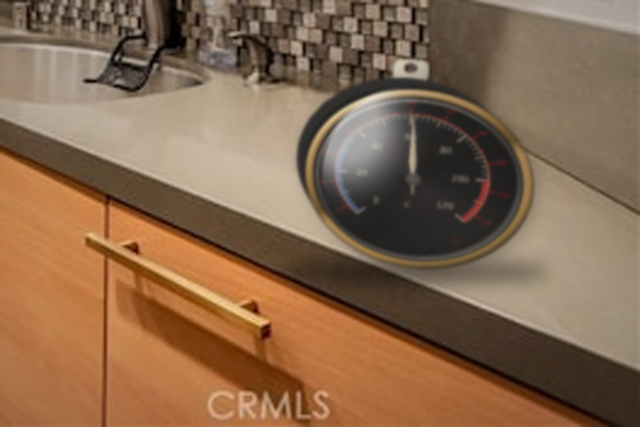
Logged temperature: 60
